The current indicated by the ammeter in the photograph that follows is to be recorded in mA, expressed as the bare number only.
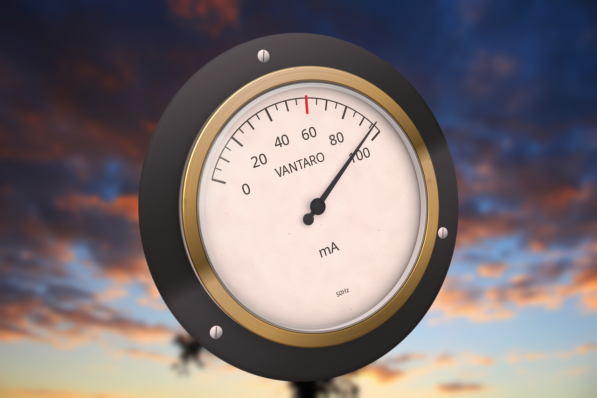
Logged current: 95
